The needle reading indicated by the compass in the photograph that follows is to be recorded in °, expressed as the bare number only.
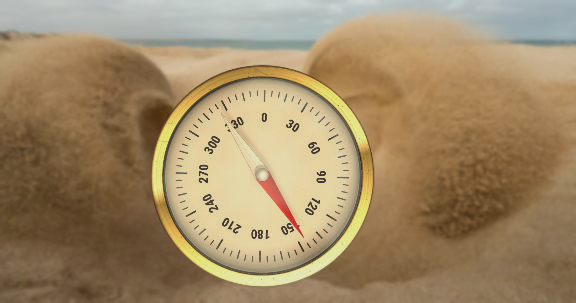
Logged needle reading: 145
